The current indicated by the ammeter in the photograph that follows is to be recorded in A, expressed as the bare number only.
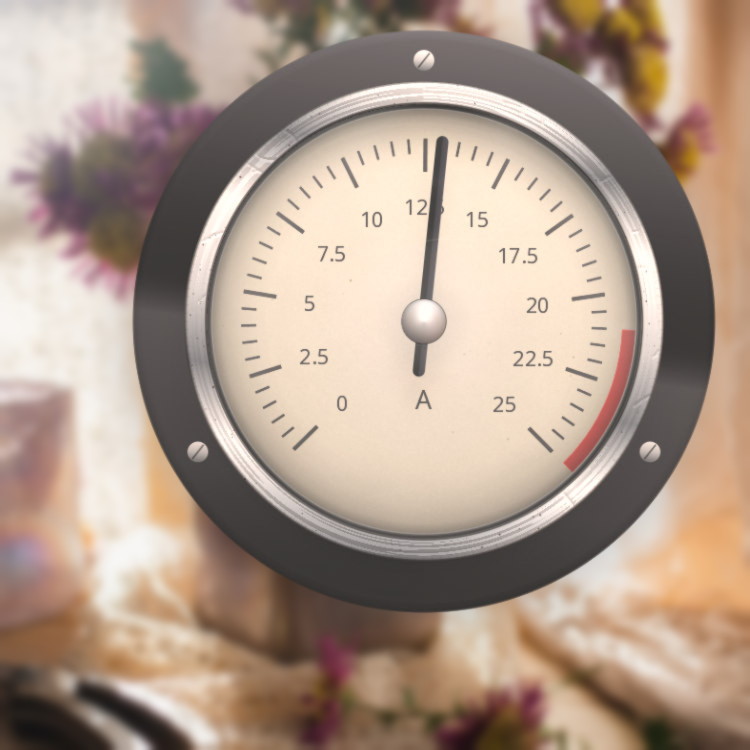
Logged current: 13
